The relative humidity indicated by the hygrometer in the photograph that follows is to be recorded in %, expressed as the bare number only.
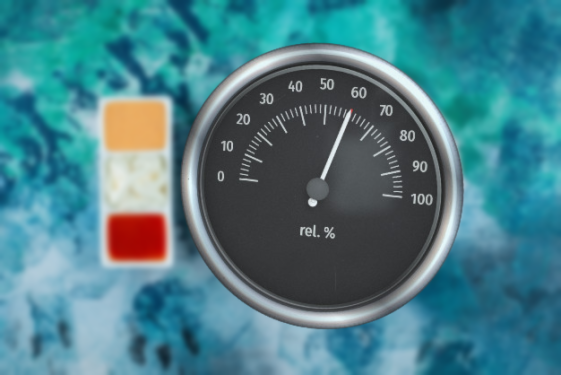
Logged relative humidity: 60
